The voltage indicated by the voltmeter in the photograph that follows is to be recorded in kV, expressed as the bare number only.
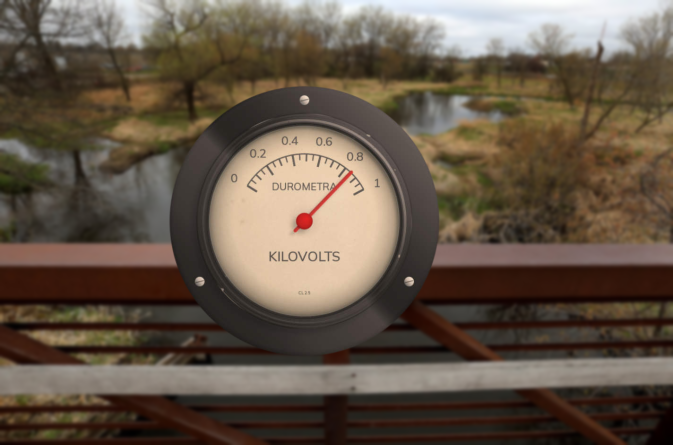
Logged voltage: 0.85
